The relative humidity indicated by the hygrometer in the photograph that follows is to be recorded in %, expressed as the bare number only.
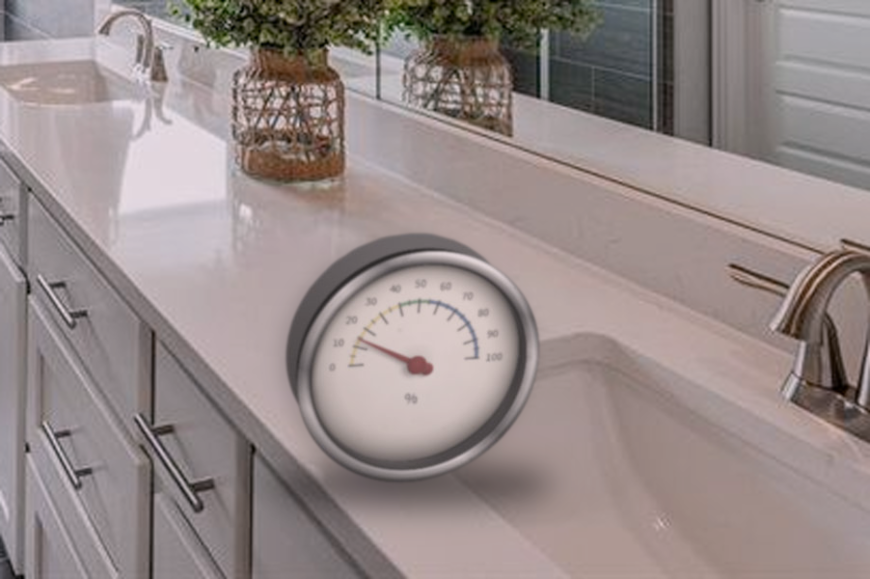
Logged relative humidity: 15
